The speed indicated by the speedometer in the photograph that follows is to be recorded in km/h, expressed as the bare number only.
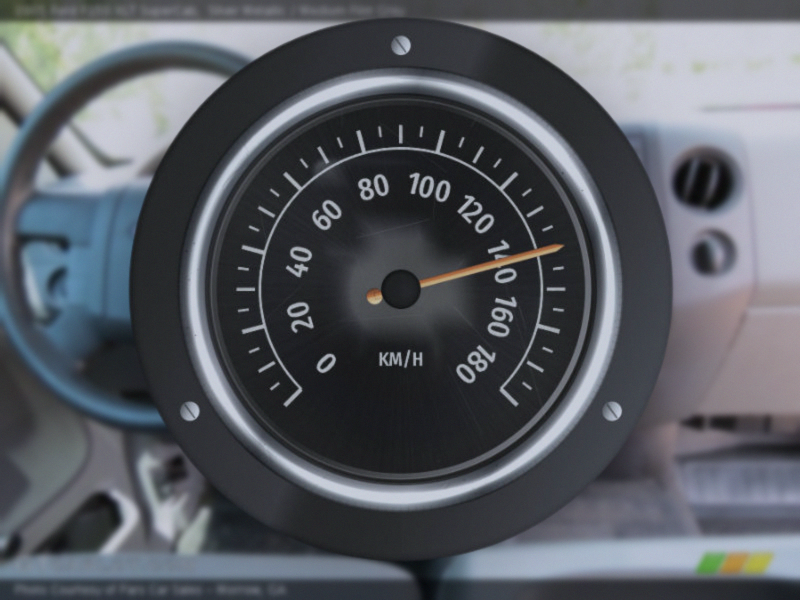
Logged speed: 140
